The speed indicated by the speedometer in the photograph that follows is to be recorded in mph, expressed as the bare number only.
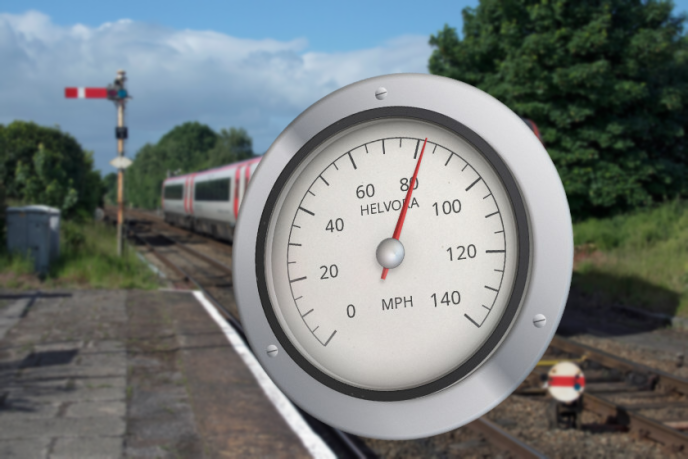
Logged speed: 82.5
